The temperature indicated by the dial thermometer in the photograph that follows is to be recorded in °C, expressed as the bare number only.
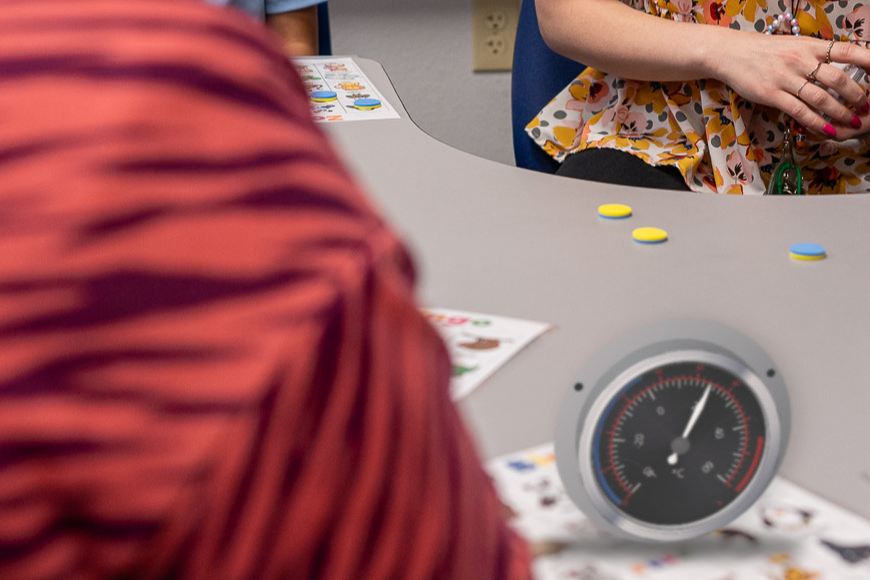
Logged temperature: 20
